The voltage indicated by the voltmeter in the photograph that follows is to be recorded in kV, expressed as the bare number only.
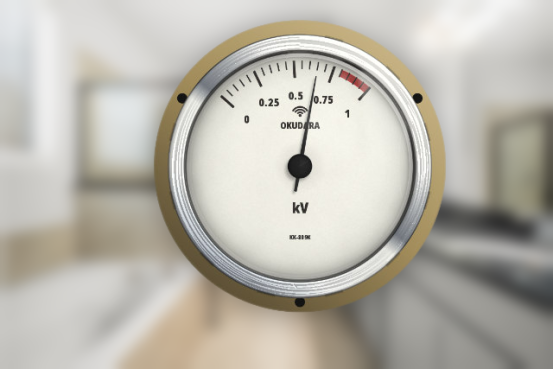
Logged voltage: 0.65
